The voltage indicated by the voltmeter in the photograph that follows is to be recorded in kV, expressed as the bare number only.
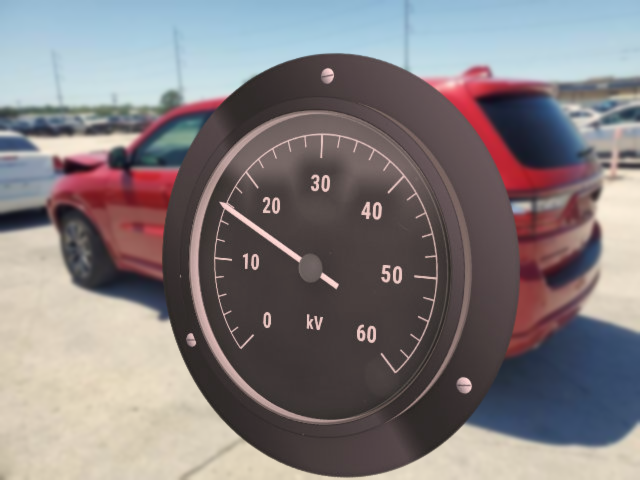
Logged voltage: 16
